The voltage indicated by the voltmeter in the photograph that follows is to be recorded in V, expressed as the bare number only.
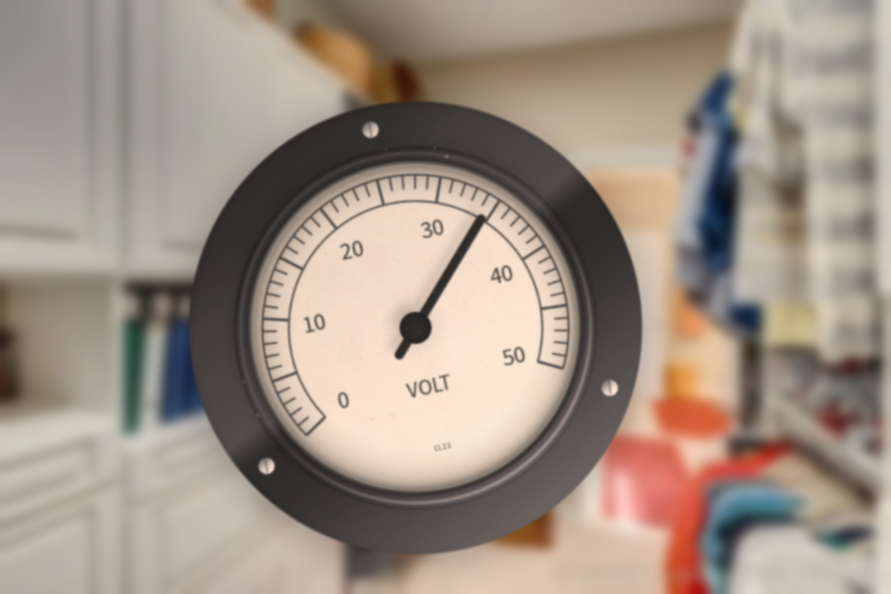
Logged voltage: 34.5
